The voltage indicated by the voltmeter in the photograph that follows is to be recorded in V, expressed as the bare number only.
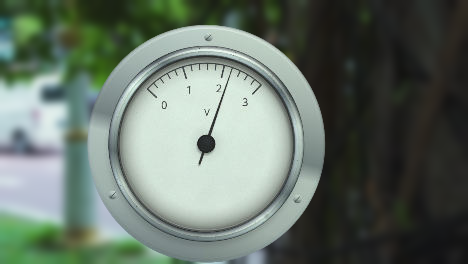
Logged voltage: 2.2
